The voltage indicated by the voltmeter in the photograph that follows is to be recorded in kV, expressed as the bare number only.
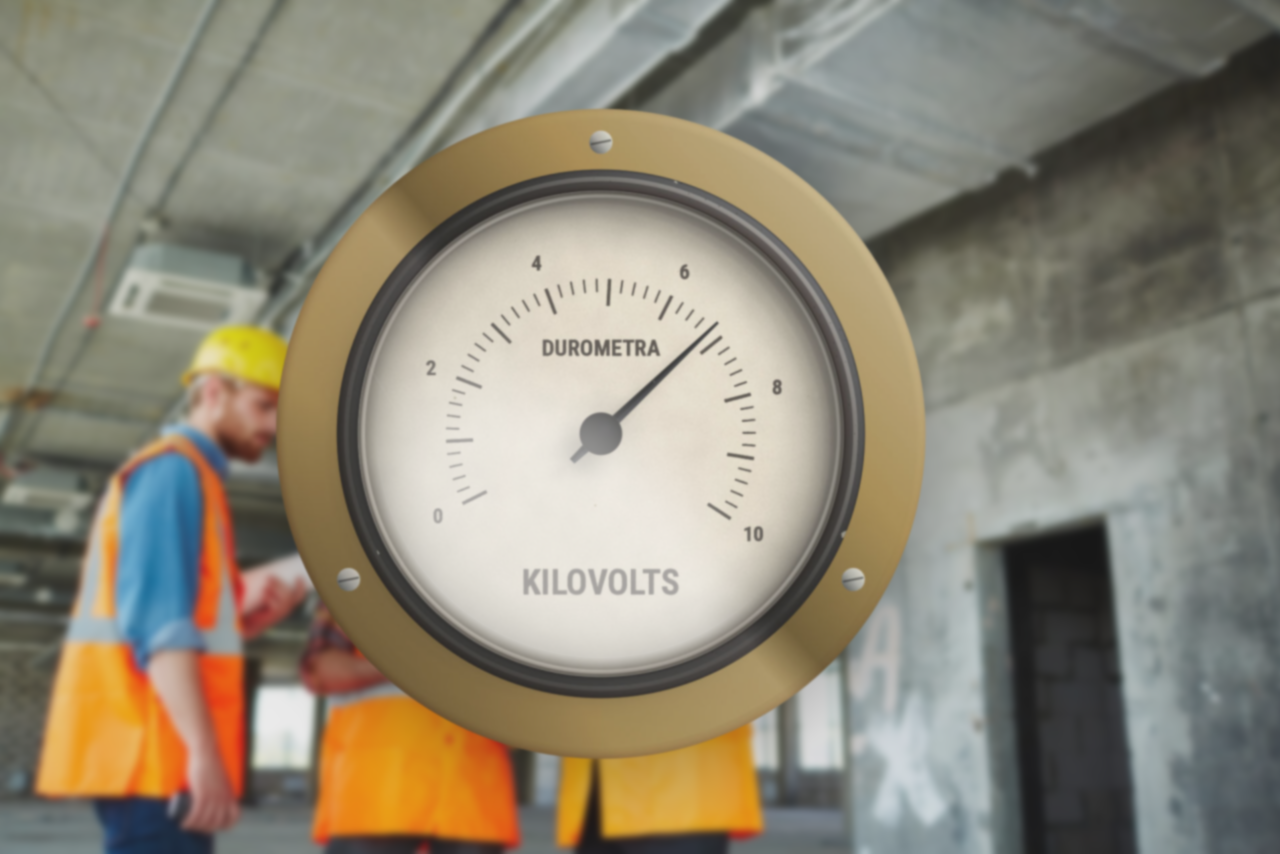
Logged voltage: 6.8
